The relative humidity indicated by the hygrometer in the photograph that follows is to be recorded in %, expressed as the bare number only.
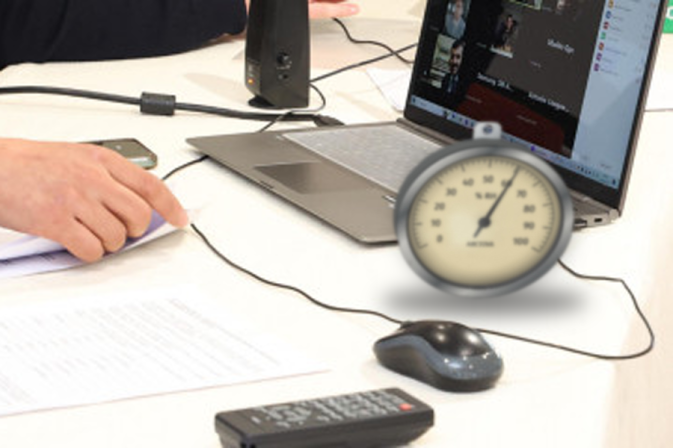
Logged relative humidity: 60
